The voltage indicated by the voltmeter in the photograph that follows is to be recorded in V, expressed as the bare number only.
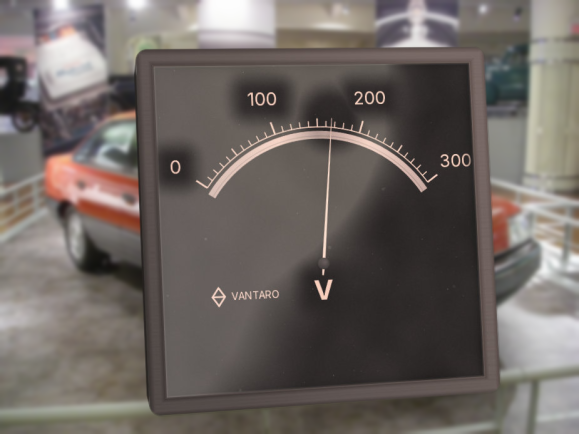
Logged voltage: 165
